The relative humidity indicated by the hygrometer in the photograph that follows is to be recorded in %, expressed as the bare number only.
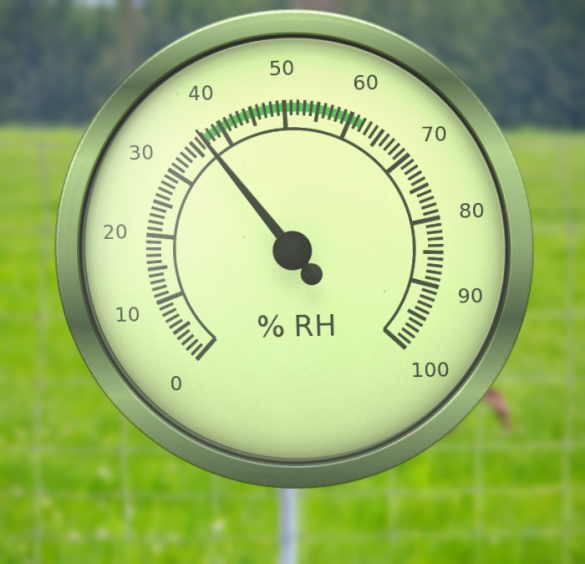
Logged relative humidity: 37
